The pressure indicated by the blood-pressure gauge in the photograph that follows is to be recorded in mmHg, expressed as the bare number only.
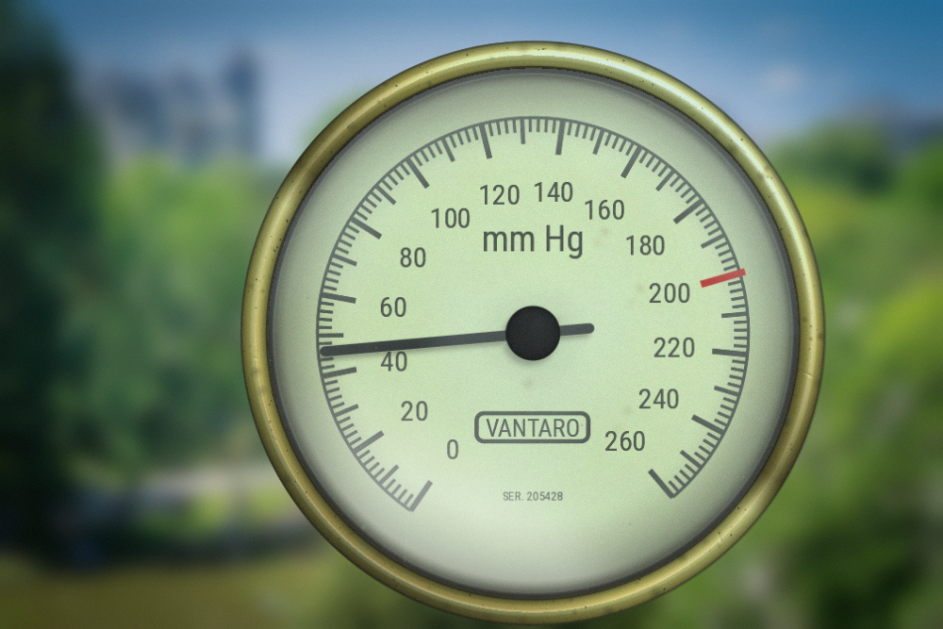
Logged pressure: 46
